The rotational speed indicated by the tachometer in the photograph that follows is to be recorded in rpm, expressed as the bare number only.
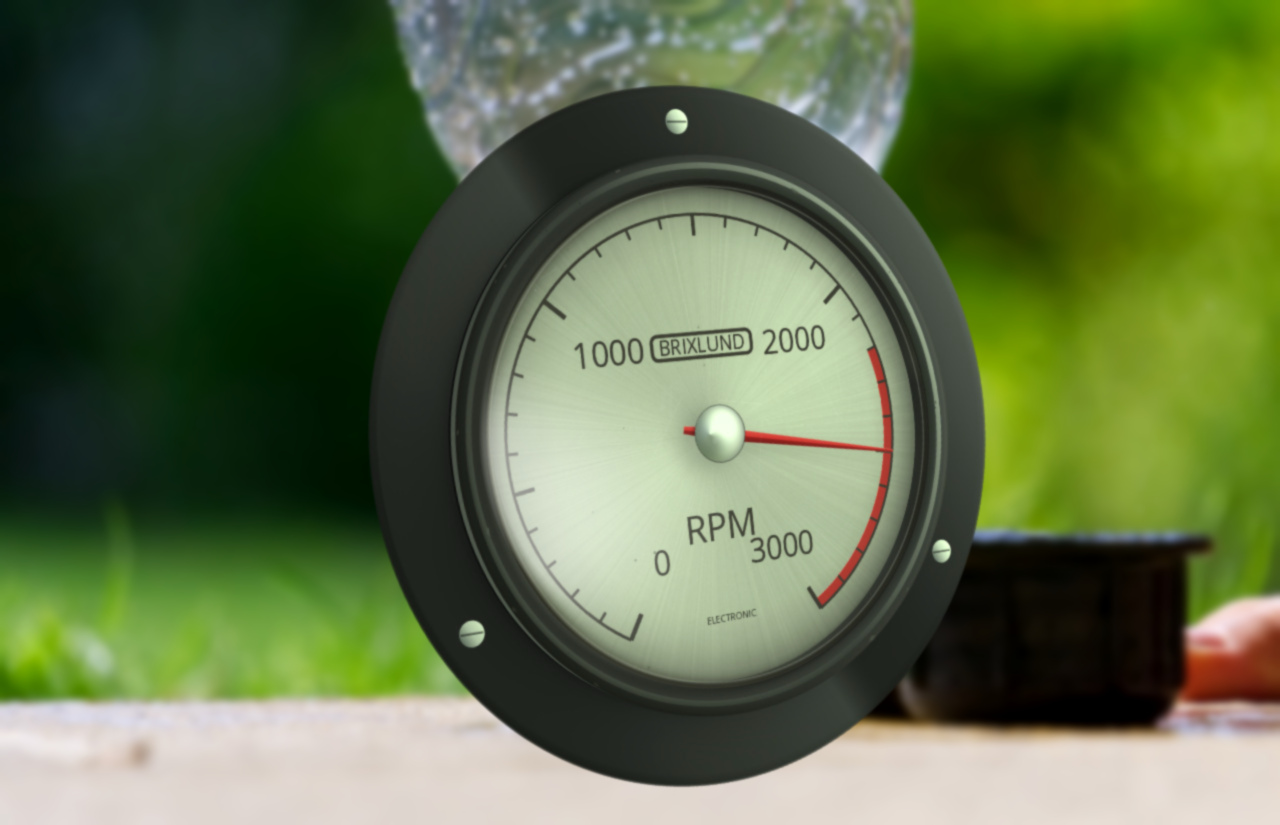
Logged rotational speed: 2500
